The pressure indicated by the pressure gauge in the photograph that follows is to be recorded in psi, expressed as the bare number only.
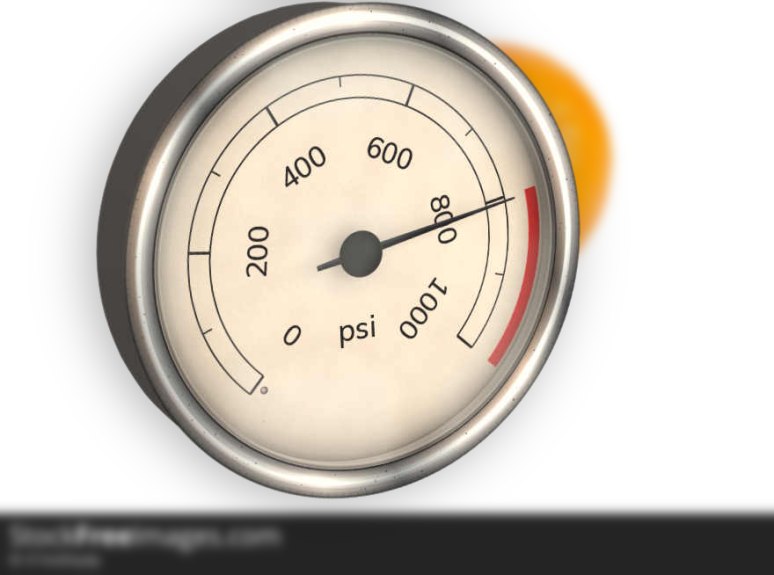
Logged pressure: 800
